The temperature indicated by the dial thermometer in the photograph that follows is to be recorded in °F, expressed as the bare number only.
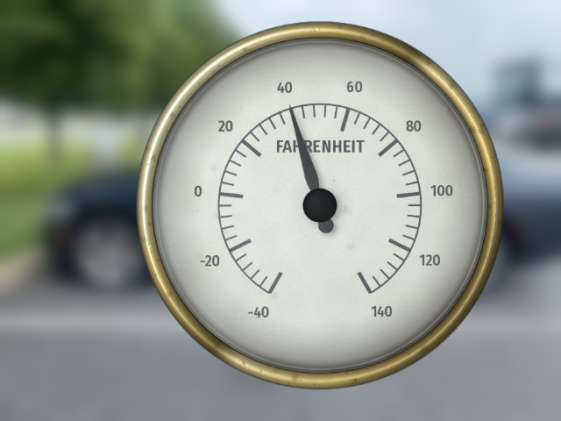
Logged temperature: 40
